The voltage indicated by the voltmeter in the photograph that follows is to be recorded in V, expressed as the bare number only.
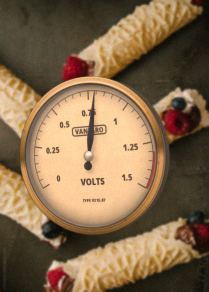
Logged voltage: 0.8
